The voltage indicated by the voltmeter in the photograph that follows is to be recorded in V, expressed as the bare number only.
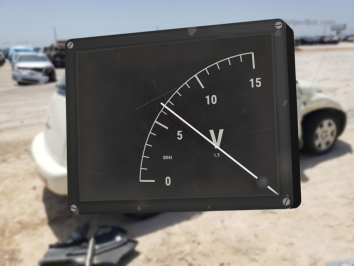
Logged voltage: 6.5
